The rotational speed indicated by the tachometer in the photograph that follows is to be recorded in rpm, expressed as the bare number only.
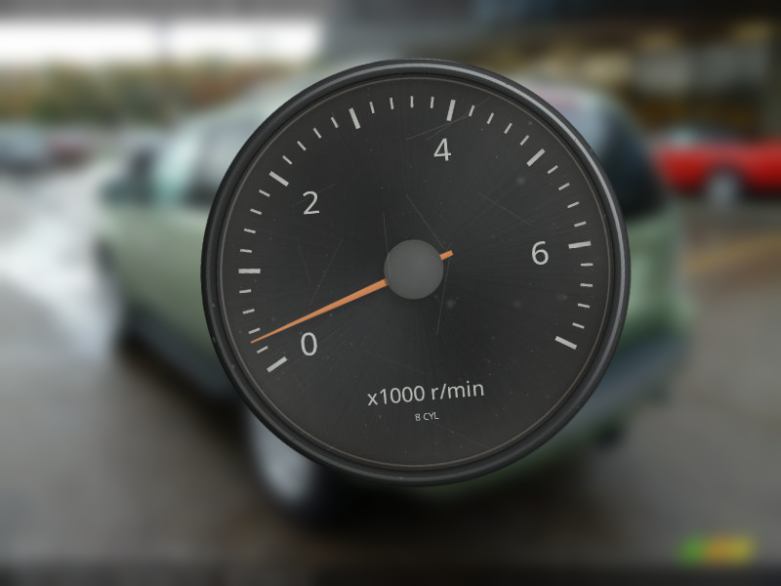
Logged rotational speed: 300
